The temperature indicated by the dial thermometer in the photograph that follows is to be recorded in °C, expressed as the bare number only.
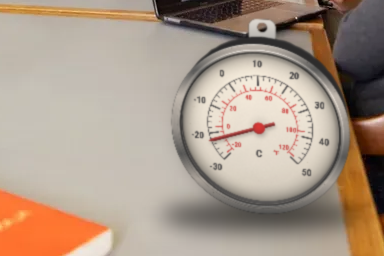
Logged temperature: -22
